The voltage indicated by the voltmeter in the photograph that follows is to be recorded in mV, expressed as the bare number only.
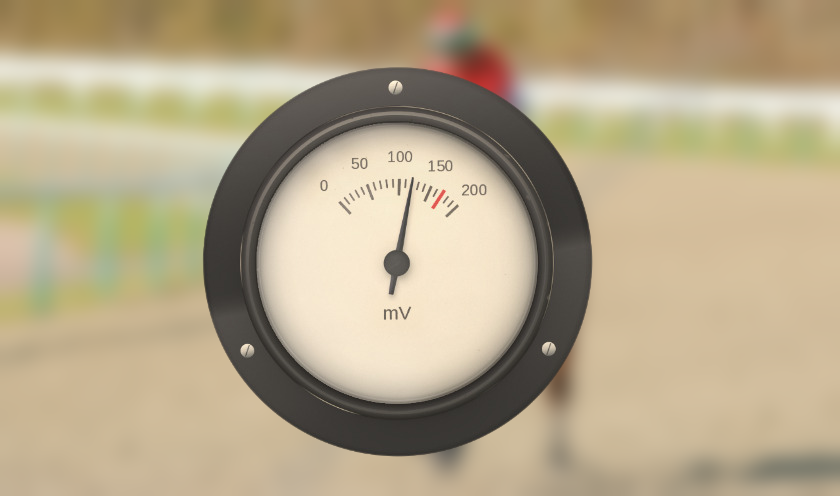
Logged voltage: 120
